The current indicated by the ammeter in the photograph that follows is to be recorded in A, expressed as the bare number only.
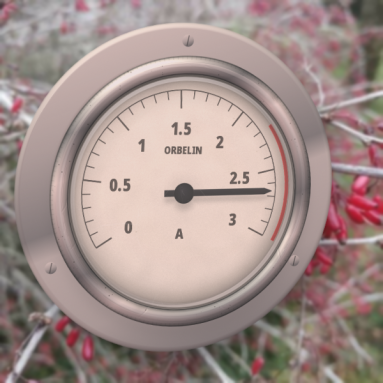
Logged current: 2.65
